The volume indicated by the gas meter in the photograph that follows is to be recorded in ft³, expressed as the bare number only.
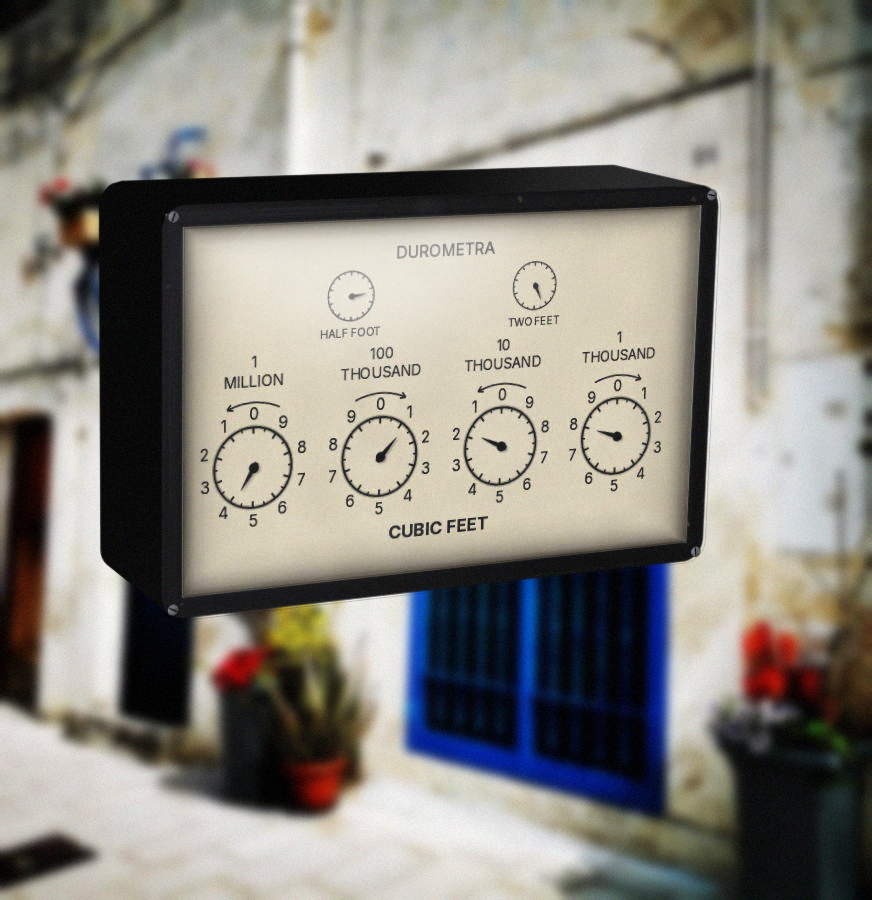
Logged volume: 411800
